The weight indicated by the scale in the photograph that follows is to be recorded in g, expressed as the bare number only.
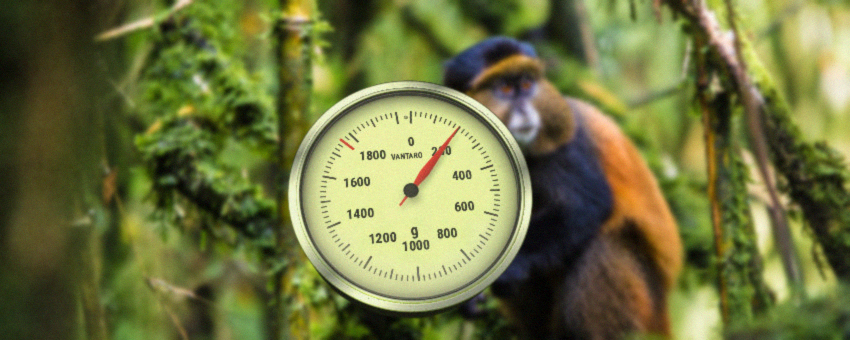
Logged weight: 200
